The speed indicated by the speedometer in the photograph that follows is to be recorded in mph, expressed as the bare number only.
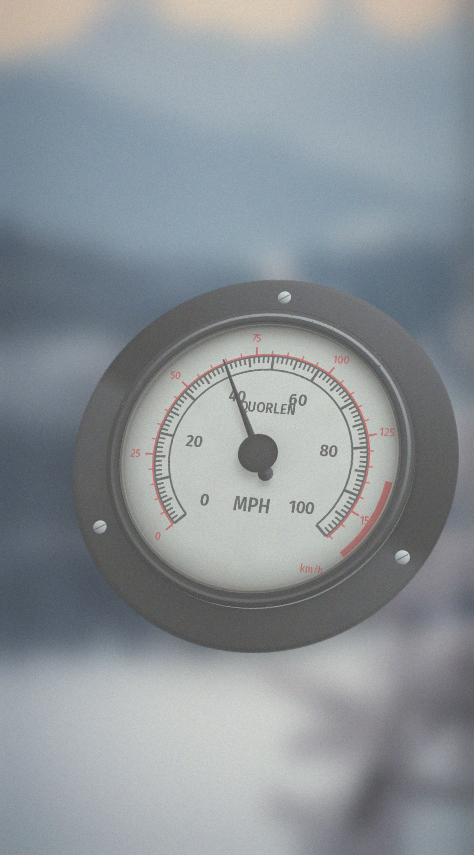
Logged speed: 40
